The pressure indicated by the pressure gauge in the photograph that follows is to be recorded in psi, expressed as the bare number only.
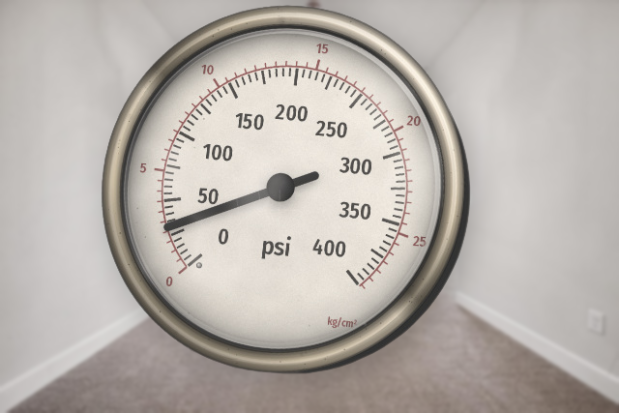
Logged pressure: 30
